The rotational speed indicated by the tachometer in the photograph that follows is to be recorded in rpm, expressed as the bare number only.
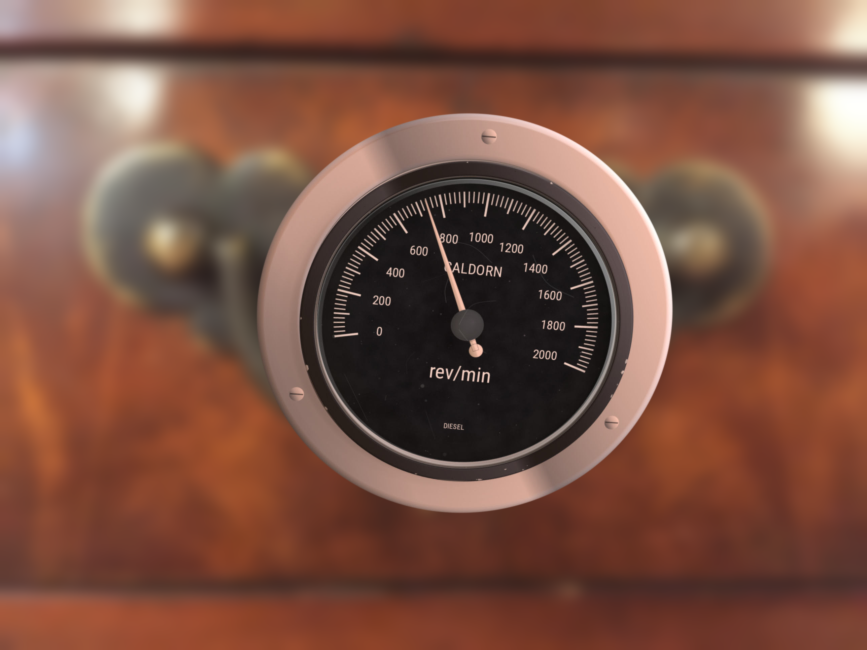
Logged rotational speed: 740
